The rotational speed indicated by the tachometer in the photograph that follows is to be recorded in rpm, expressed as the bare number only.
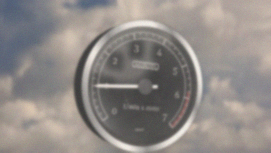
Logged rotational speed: 1000
